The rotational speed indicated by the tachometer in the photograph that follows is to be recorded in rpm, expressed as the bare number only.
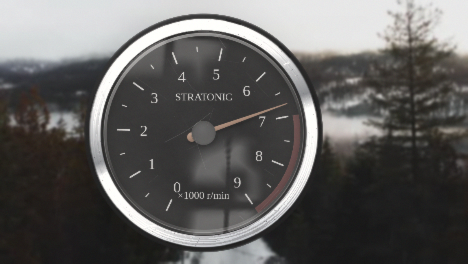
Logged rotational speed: 6750
